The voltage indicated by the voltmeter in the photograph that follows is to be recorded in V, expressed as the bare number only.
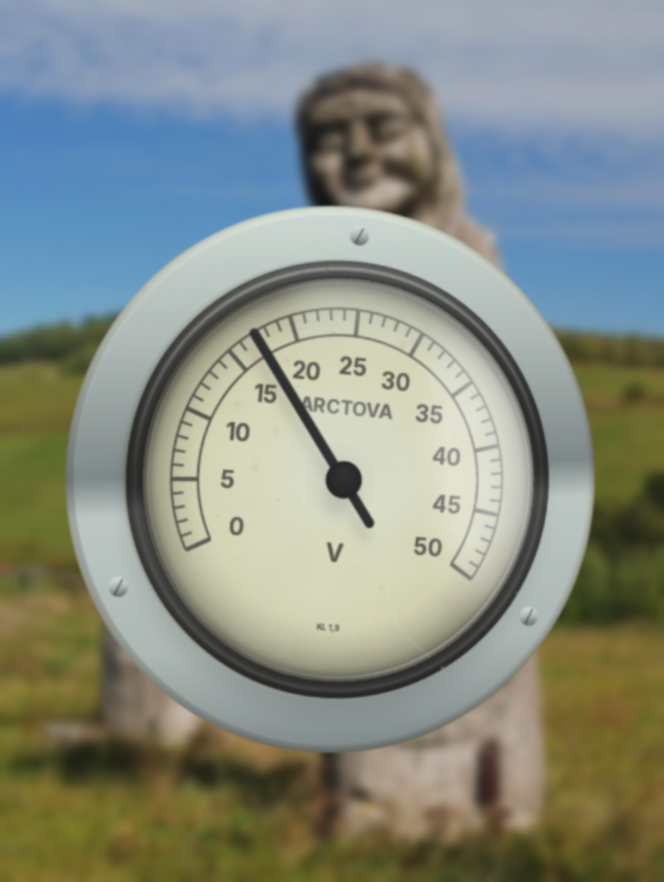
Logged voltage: 17
